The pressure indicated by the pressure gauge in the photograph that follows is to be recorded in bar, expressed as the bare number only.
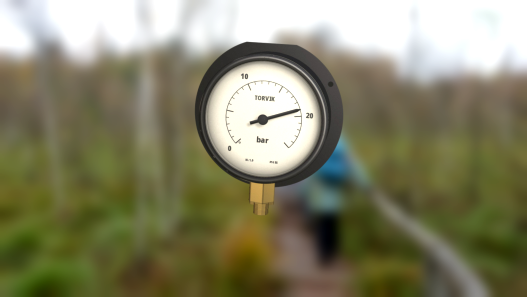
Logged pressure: 19
